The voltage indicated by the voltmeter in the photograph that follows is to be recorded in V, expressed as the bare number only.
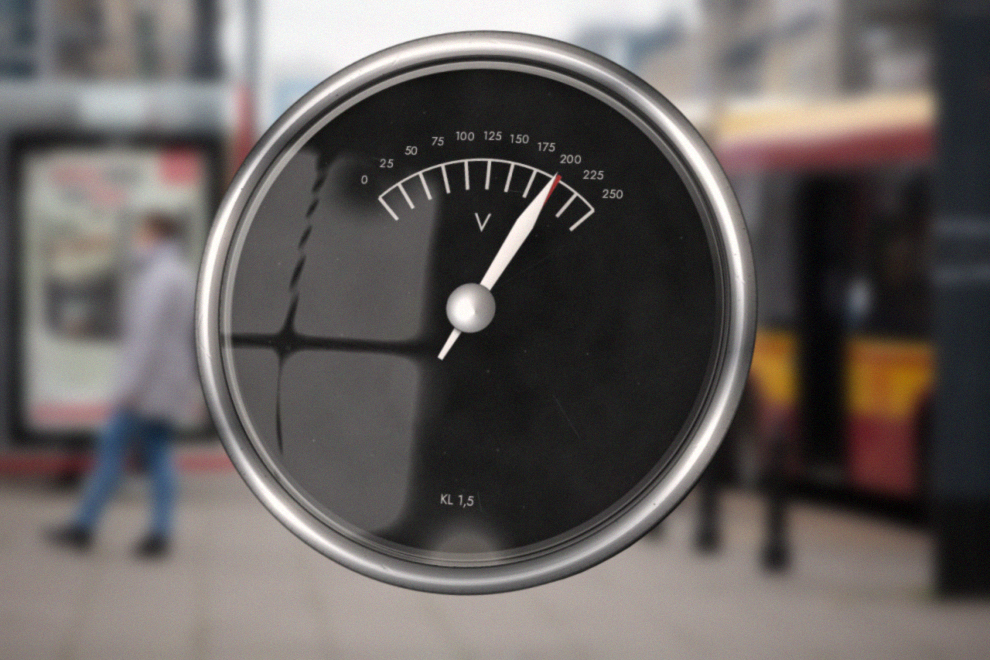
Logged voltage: 200
